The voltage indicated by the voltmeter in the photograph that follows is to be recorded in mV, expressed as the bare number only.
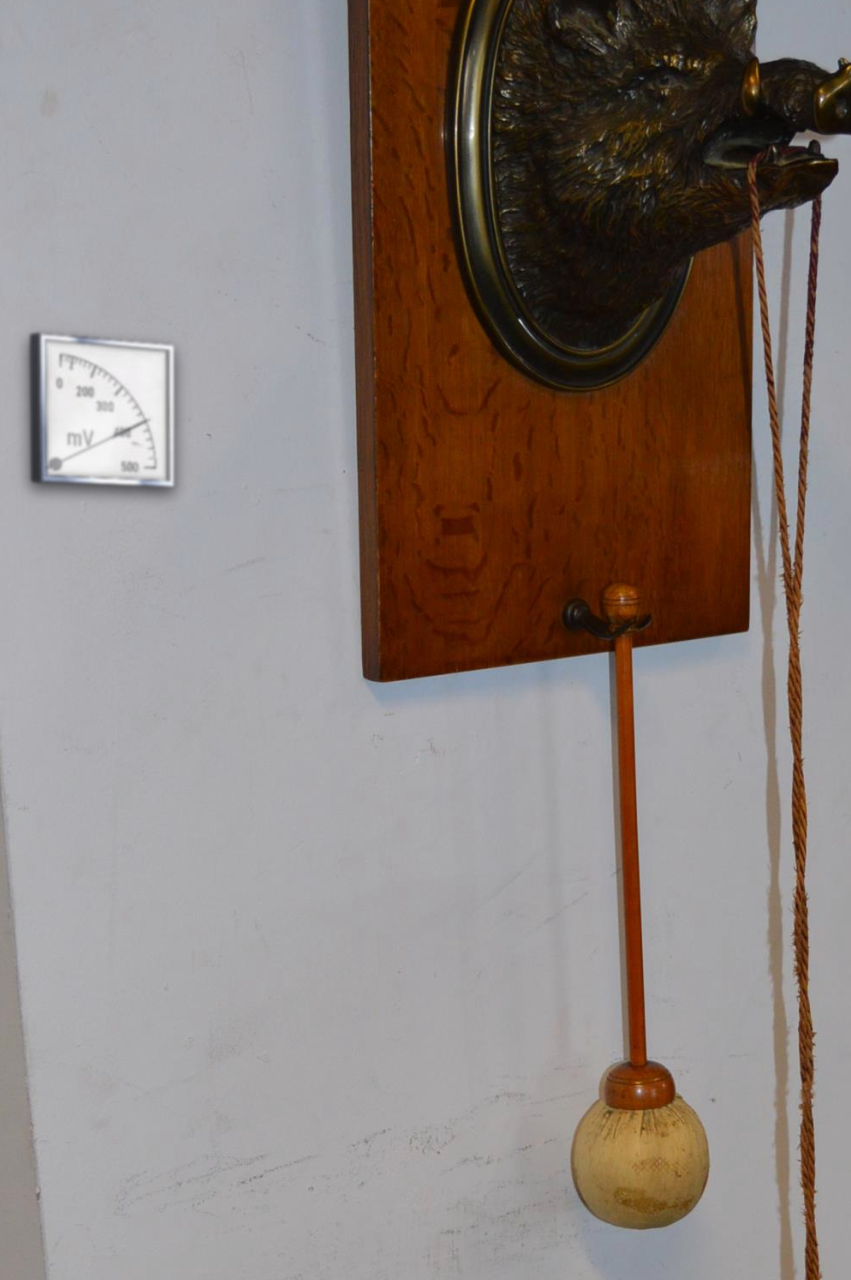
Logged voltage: 400
